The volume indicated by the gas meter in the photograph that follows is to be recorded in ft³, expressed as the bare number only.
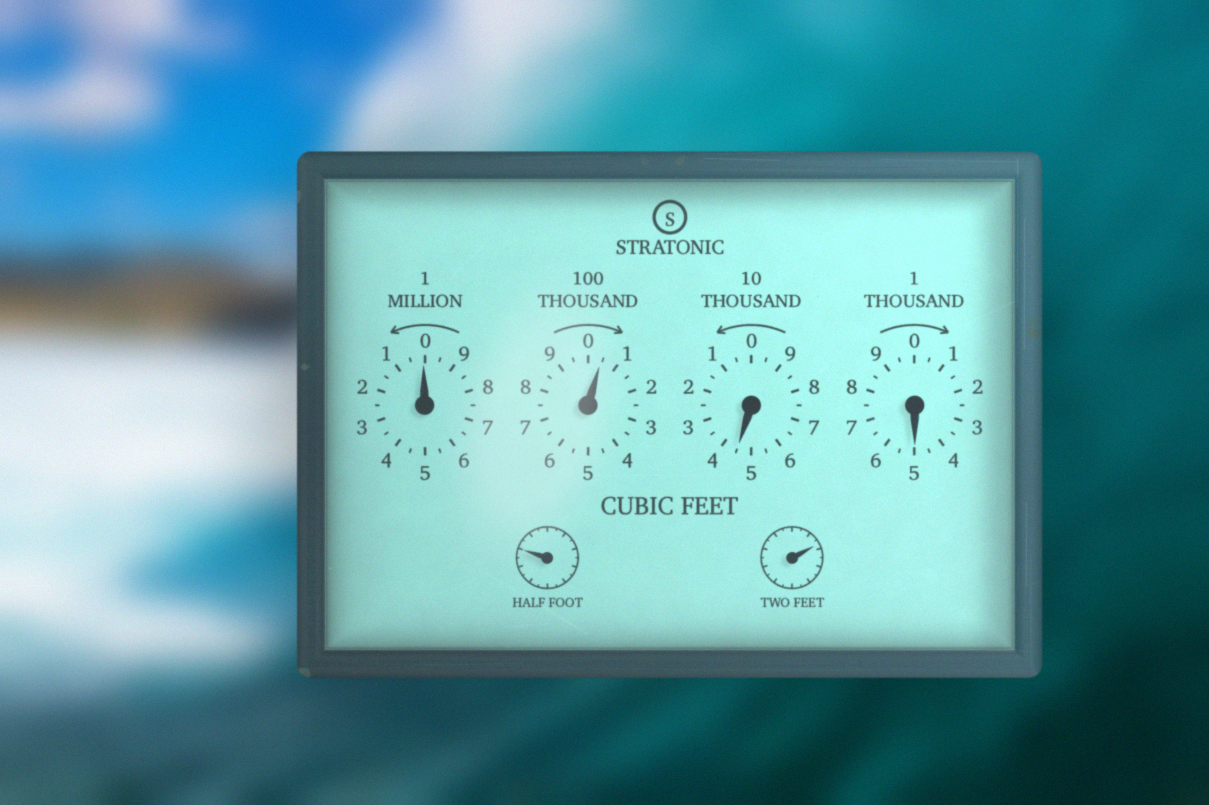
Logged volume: 4500
